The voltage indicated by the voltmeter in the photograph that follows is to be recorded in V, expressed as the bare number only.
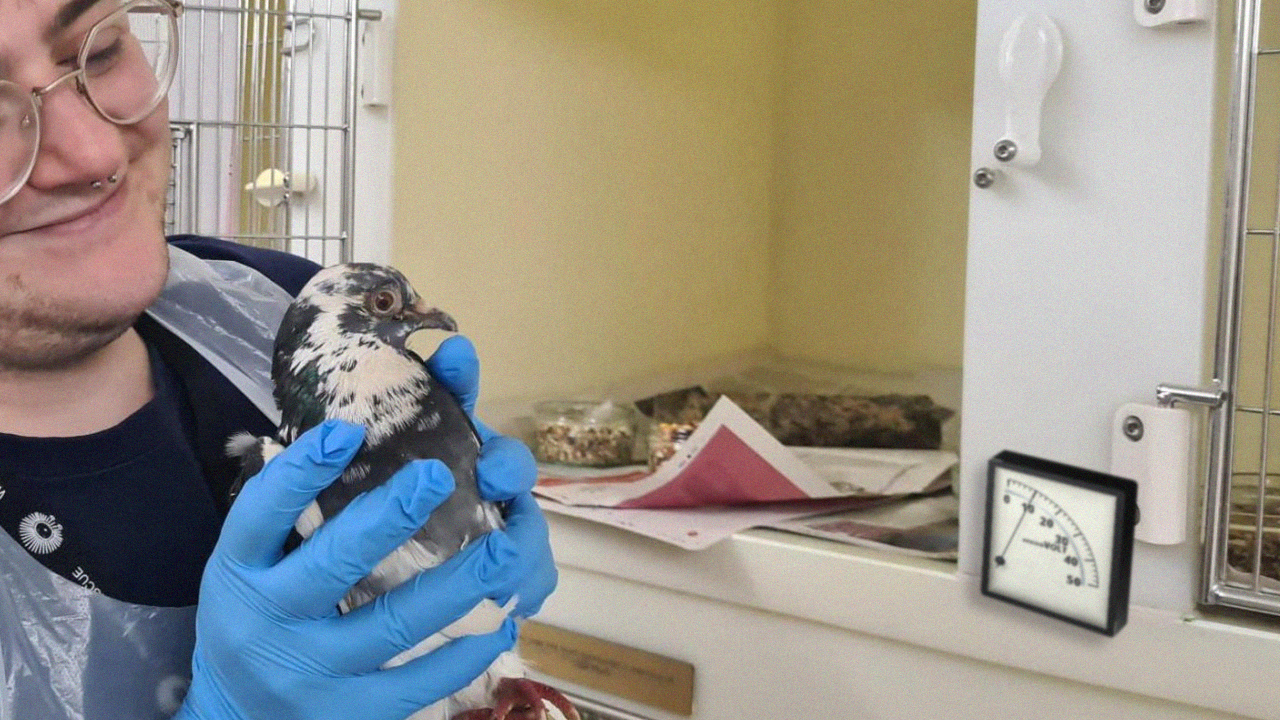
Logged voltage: 10
